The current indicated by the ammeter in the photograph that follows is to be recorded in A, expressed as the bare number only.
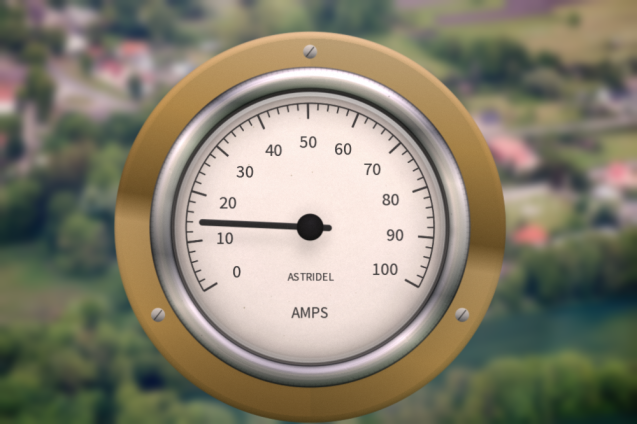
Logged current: 14
